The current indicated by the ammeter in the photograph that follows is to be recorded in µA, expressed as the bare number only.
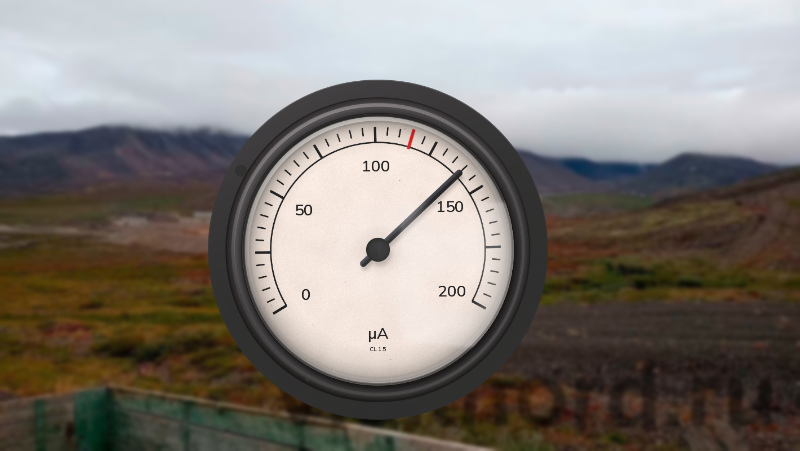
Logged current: 140
